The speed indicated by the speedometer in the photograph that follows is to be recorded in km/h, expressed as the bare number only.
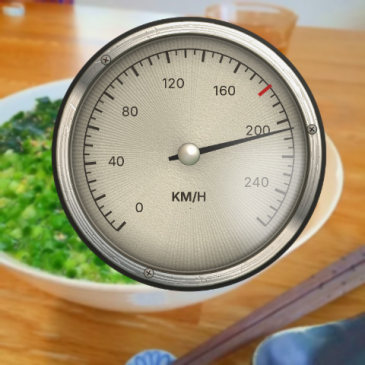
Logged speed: 205
